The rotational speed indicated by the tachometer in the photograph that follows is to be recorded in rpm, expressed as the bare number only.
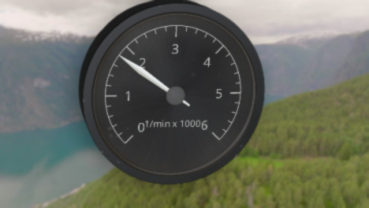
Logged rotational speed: 1800
